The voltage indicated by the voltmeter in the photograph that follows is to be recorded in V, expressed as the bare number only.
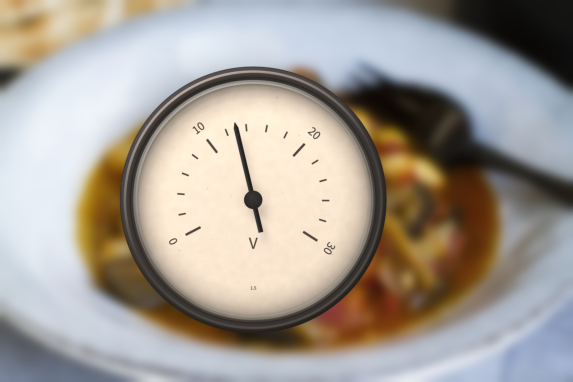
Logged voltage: 13
